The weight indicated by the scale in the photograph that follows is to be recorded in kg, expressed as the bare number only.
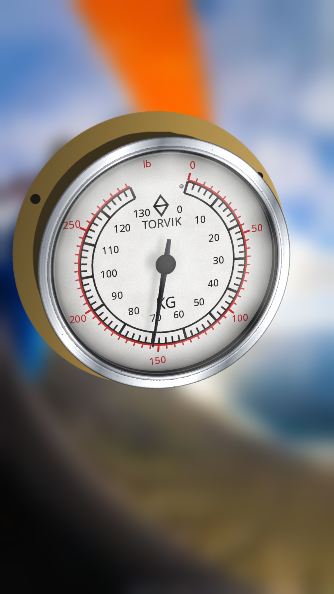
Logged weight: 70
